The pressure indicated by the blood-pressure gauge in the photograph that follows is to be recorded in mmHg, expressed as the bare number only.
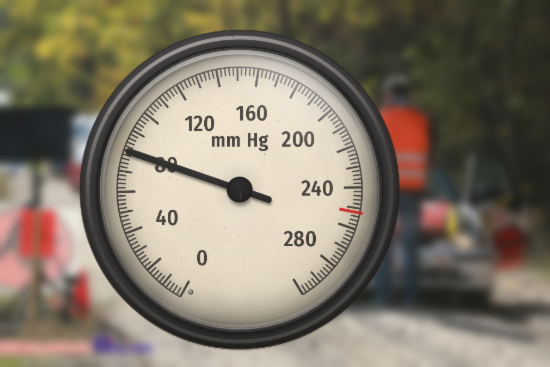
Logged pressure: 80
